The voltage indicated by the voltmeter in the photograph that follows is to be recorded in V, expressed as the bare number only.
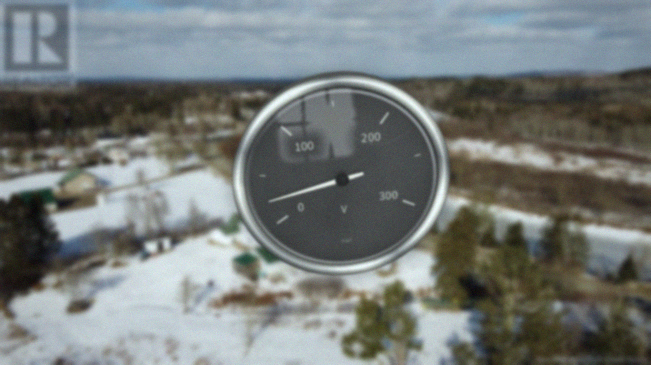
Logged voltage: 25
